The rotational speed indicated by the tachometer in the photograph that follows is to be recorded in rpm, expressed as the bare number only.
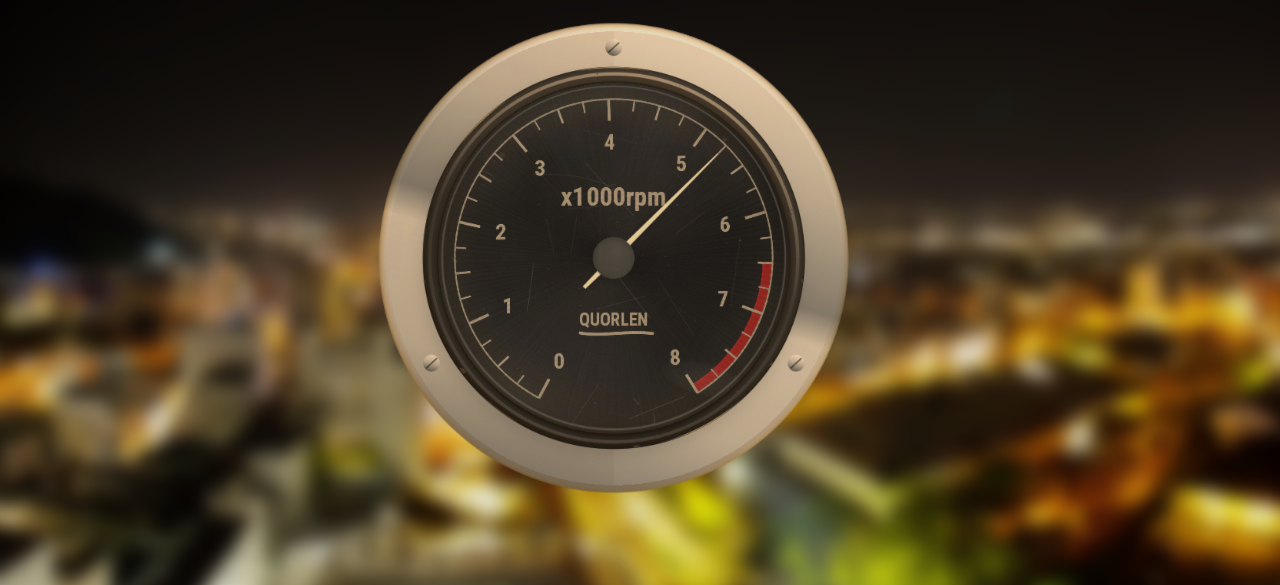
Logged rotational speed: 5250
